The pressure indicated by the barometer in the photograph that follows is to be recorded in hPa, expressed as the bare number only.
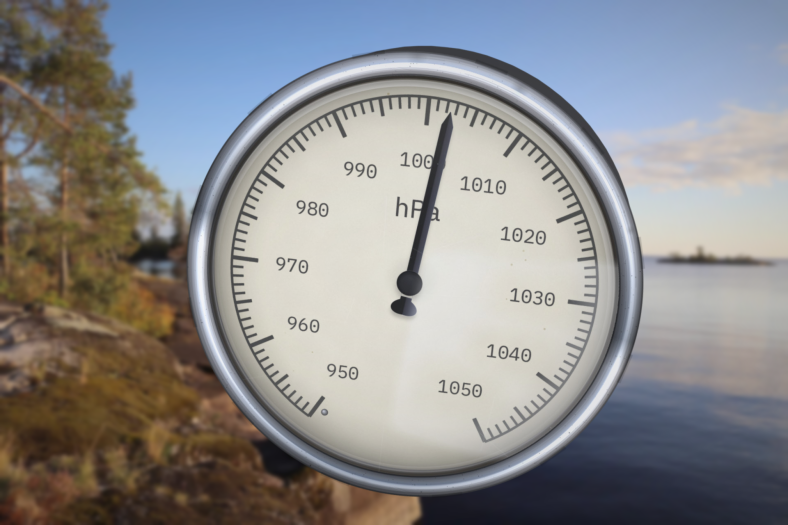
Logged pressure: 1002.5
